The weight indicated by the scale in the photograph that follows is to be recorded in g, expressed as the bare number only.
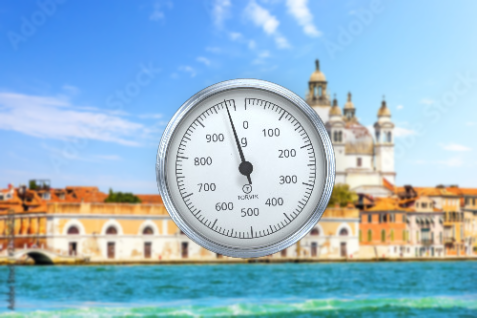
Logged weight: 980
